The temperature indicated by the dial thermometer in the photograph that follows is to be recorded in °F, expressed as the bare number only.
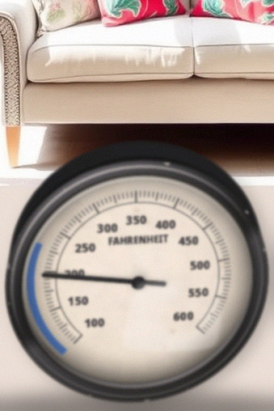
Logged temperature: 200
